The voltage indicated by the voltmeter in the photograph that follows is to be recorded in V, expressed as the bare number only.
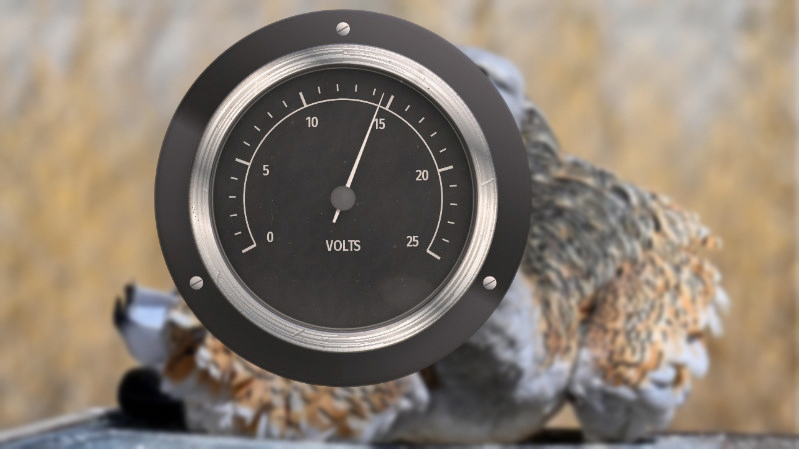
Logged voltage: 14.5
